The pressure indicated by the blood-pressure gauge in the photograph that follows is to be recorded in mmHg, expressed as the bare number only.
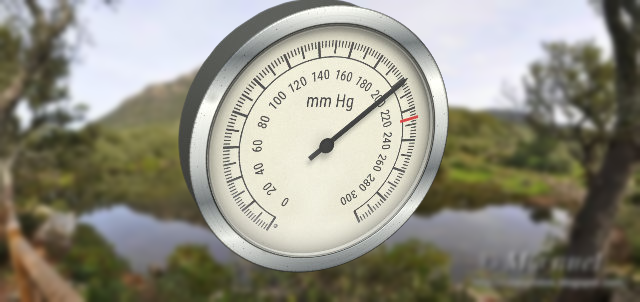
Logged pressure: 200
